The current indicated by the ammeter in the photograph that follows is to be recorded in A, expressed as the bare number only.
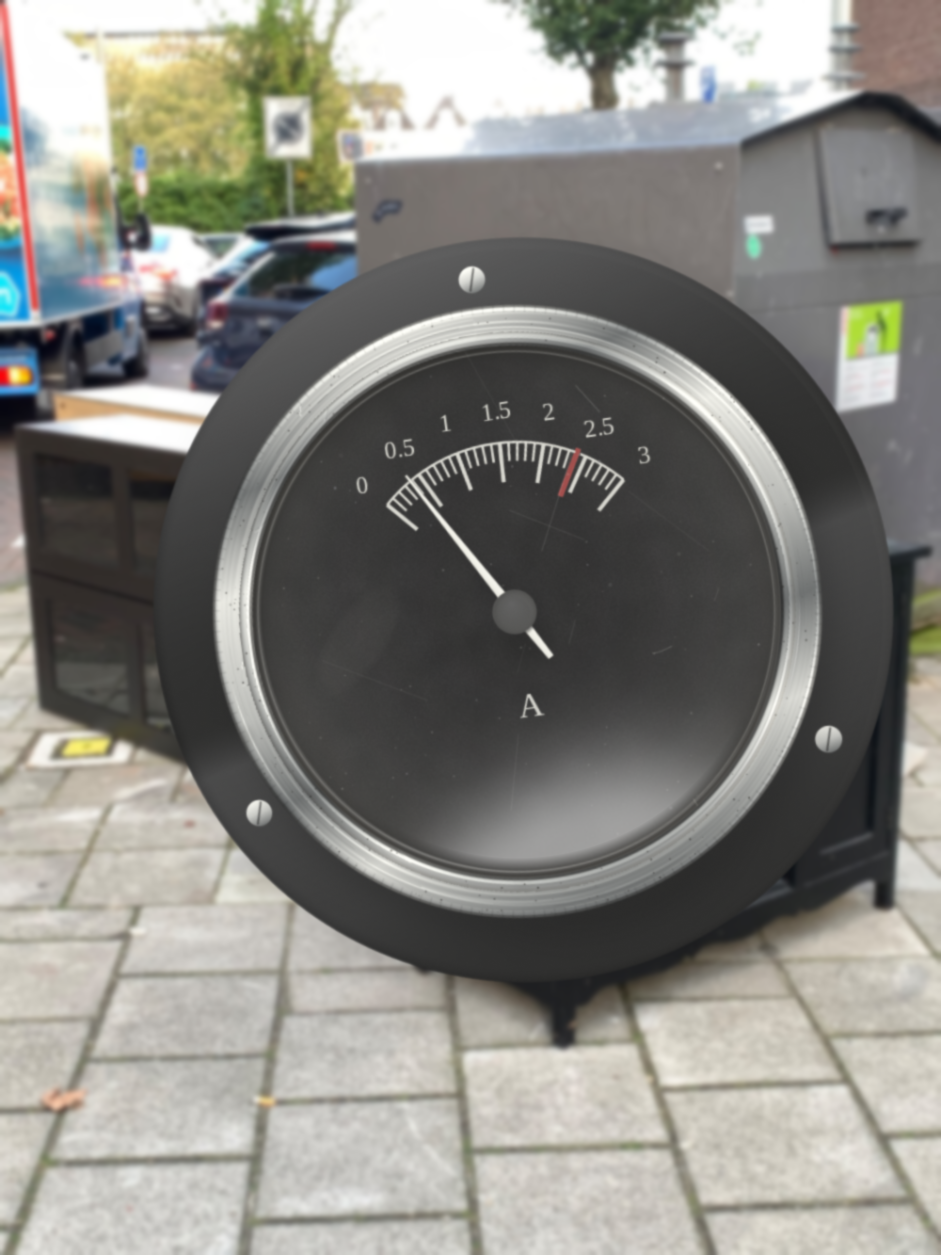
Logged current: 0.4
